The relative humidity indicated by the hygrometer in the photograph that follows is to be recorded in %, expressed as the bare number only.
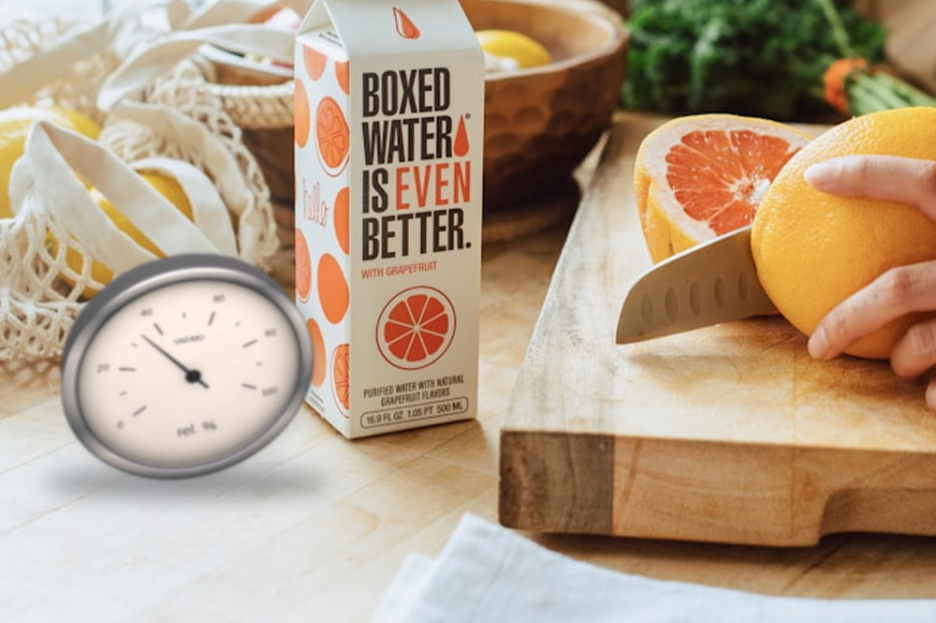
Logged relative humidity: 35
